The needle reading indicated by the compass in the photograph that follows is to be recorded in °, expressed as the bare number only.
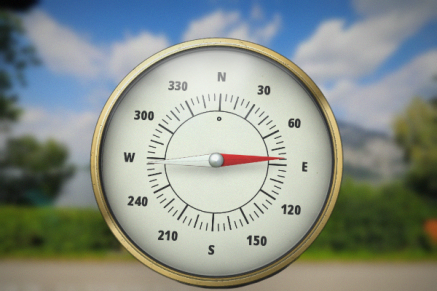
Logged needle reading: 85
